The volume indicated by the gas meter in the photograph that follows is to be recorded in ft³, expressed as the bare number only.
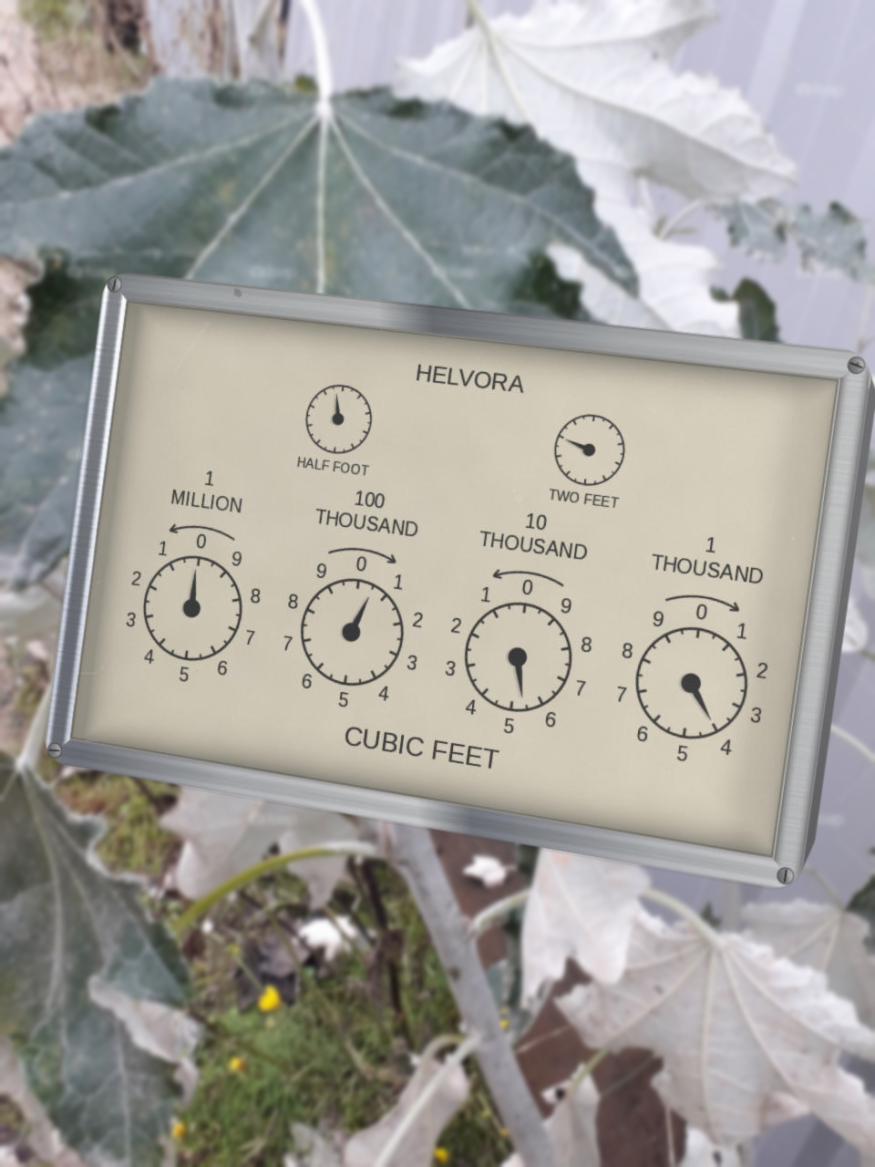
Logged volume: 5400
